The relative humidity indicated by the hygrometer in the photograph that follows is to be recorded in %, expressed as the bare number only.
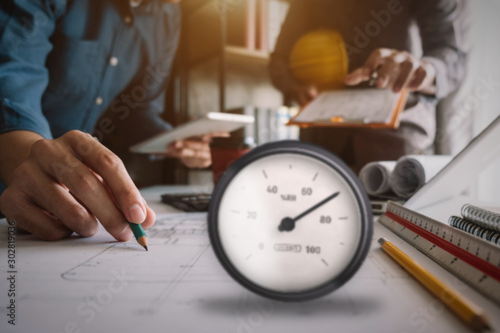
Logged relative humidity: 70
